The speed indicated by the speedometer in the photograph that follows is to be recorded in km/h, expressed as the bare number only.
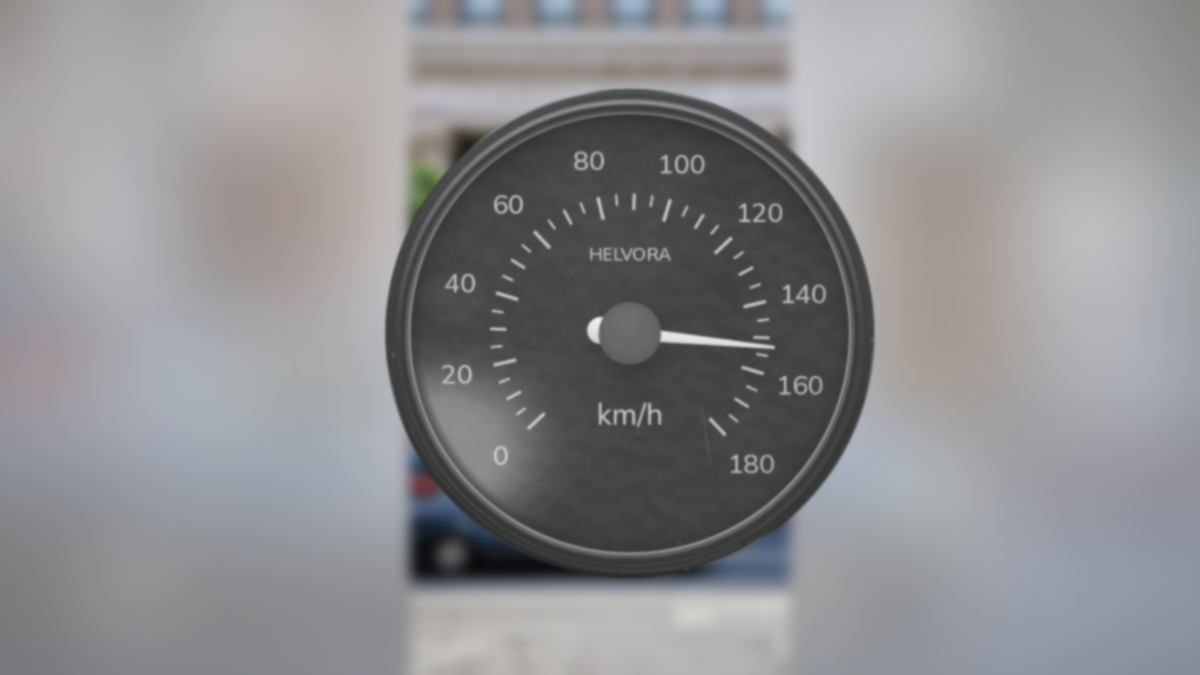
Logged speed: 152.5
